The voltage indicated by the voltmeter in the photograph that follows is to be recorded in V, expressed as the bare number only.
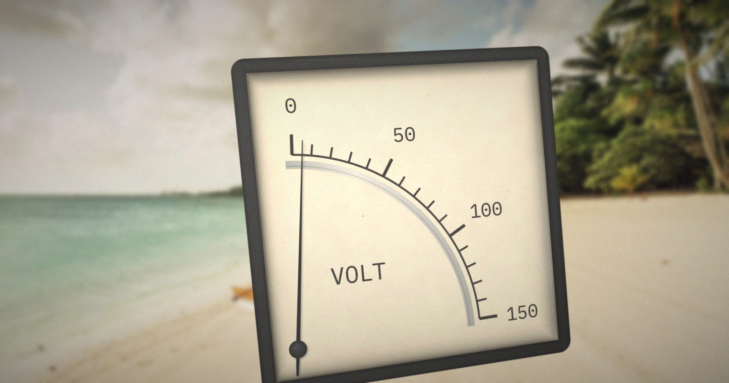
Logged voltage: 5
